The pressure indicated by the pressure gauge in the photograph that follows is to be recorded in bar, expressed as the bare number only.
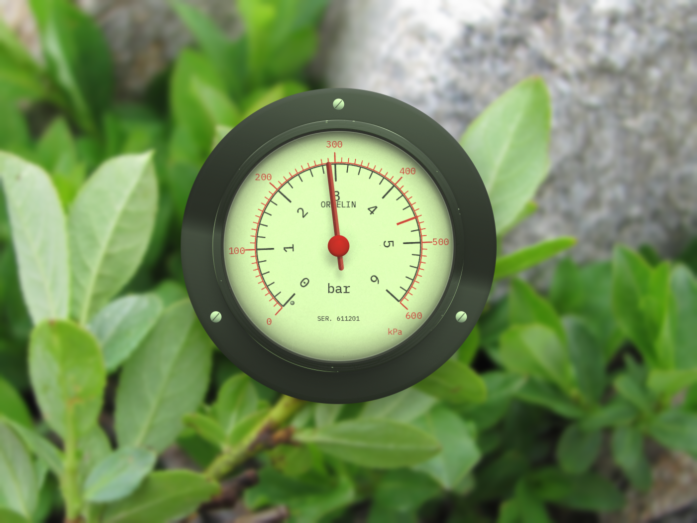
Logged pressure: 2.9
